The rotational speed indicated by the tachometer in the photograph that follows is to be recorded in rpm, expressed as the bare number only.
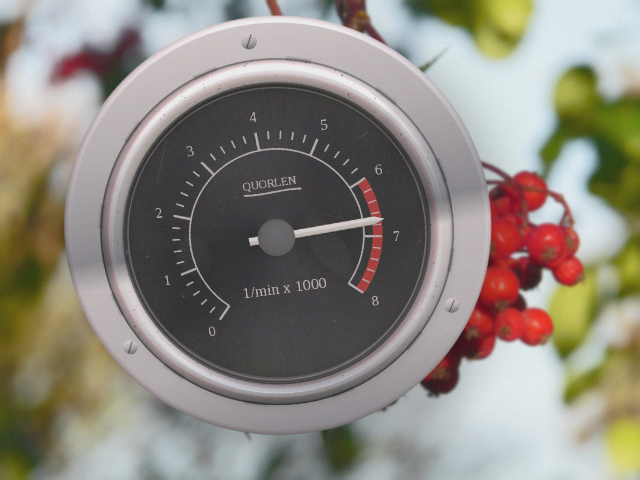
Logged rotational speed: 6700
